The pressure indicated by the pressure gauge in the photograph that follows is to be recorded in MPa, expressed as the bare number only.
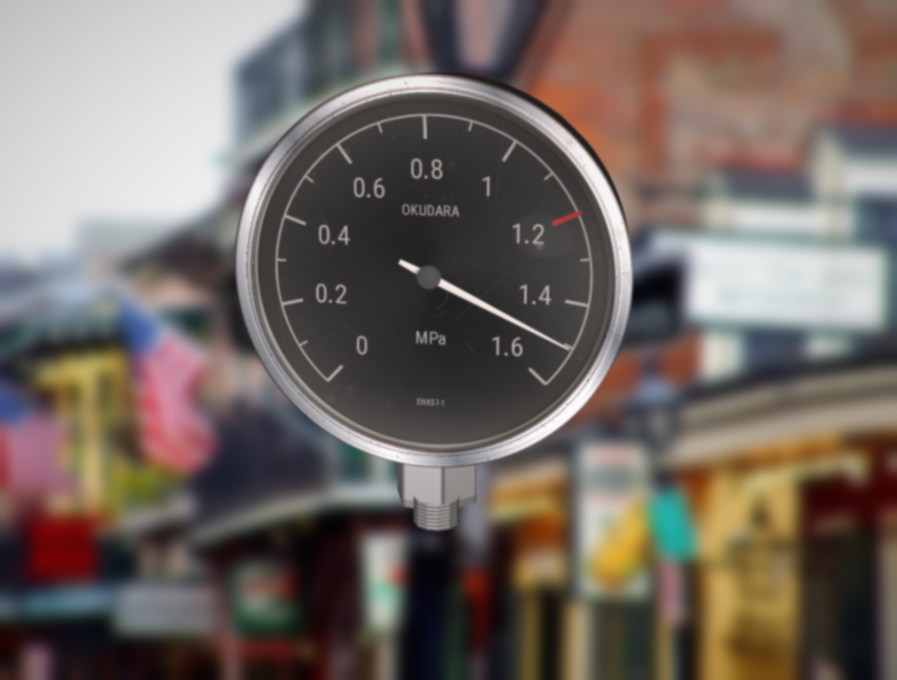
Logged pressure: 1.5
